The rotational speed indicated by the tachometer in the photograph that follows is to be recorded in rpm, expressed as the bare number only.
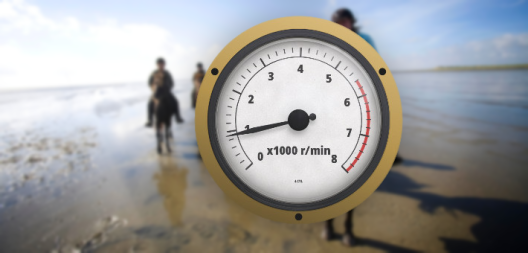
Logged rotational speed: 900
